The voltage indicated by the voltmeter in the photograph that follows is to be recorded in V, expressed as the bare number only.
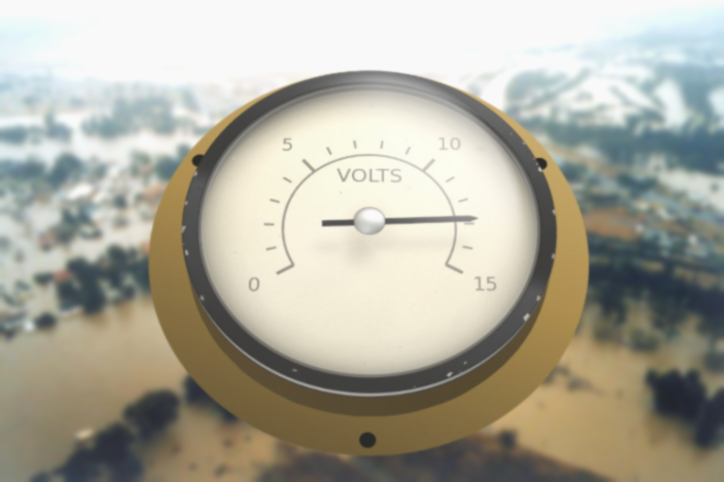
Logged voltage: 13
